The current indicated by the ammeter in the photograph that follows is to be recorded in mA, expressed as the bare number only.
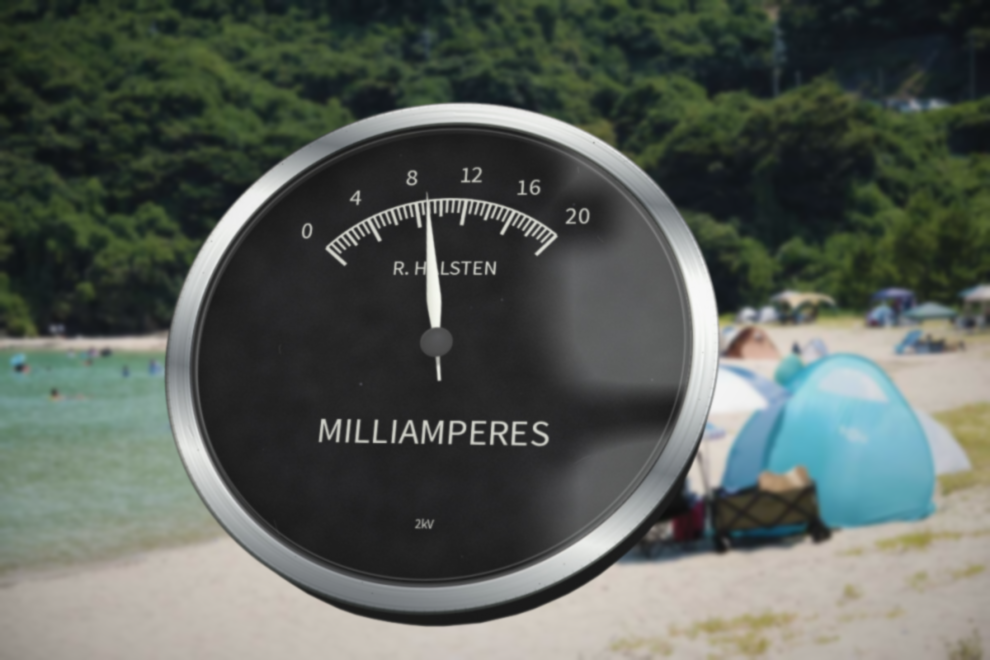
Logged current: 9
